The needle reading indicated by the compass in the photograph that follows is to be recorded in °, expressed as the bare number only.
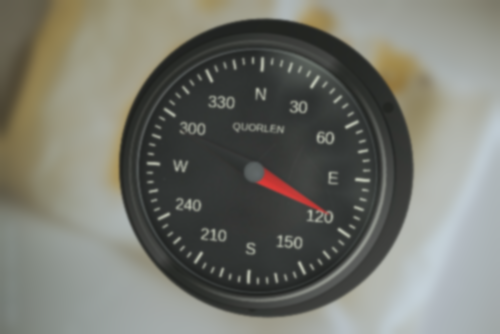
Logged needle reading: 115
